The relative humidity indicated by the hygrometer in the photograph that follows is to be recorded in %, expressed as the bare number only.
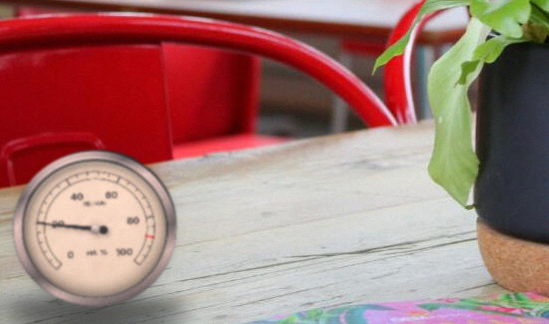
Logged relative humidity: 20
